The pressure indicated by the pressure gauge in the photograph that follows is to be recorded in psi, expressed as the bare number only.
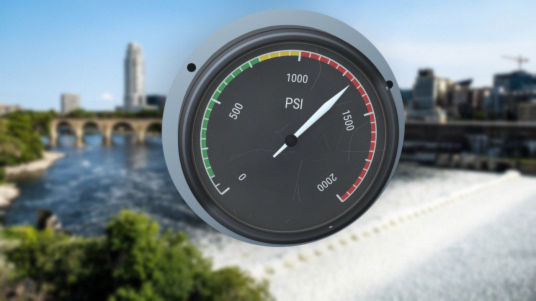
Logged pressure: 1300
